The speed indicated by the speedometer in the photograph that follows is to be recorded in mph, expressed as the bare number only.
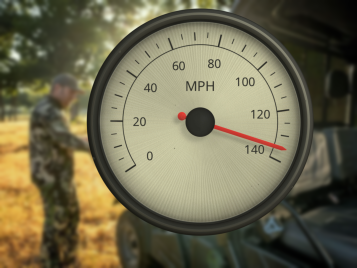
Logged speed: 135
